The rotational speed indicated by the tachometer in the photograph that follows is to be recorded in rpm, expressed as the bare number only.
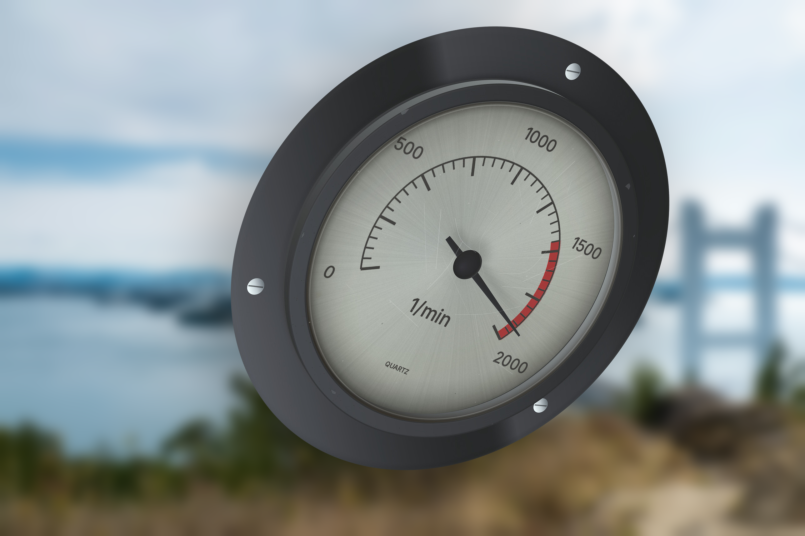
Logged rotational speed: 1925
